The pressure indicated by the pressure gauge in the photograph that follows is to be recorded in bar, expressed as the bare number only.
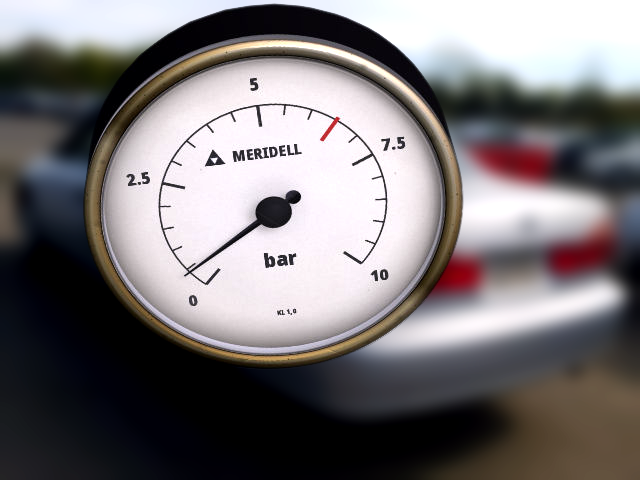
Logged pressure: 0.5
